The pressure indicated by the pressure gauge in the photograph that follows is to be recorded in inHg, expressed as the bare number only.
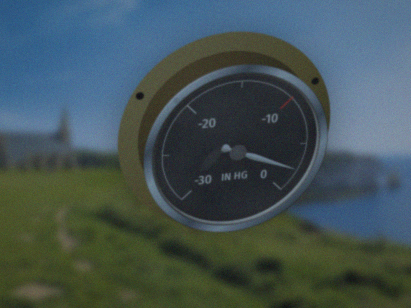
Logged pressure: -2.5
